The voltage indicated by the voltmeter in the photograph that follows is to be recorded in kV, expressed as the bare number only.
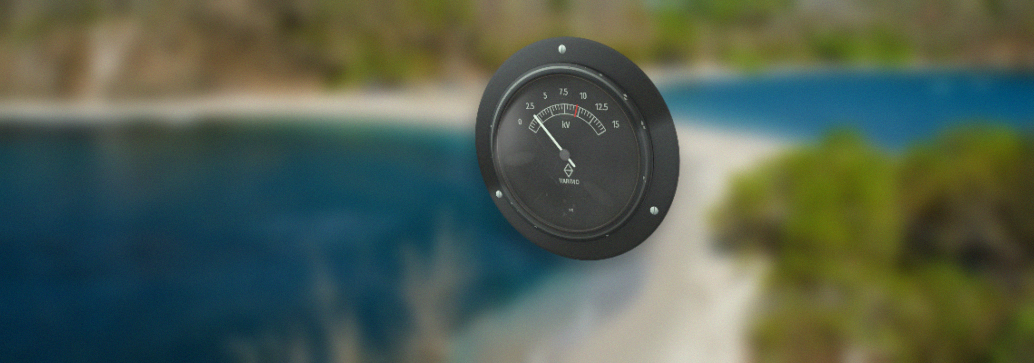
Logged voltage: 2.5
